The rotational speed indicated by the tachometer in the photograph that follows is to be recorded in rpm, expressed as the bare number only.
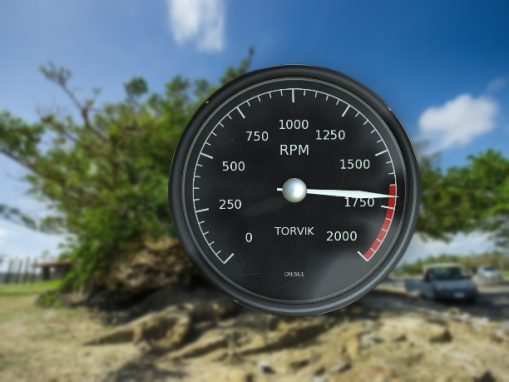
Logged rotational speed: 1700
